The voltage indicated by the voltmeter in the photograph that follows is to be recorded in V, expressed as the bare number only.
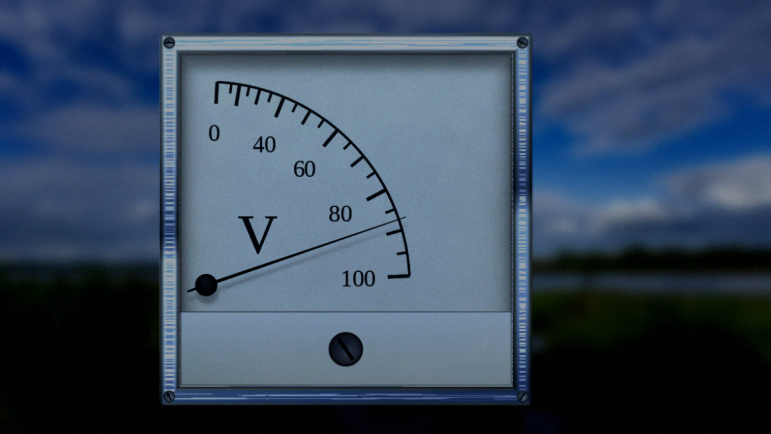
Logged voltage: 87.5
